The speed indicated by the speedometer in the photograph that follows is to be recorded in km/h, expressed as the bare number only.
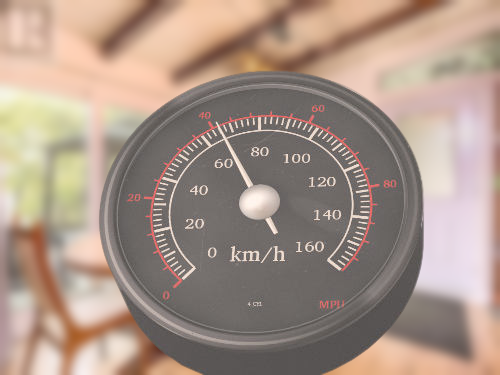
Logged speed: 66
